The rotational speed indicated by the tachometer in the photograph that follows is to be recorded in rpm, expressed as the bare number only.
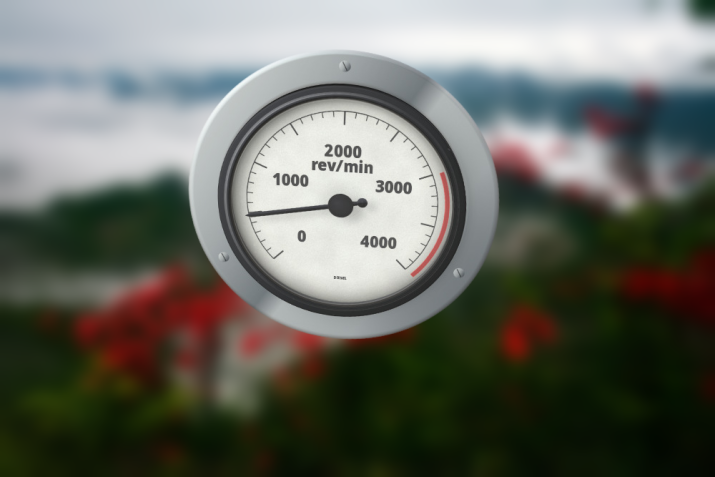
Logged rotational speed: 500
